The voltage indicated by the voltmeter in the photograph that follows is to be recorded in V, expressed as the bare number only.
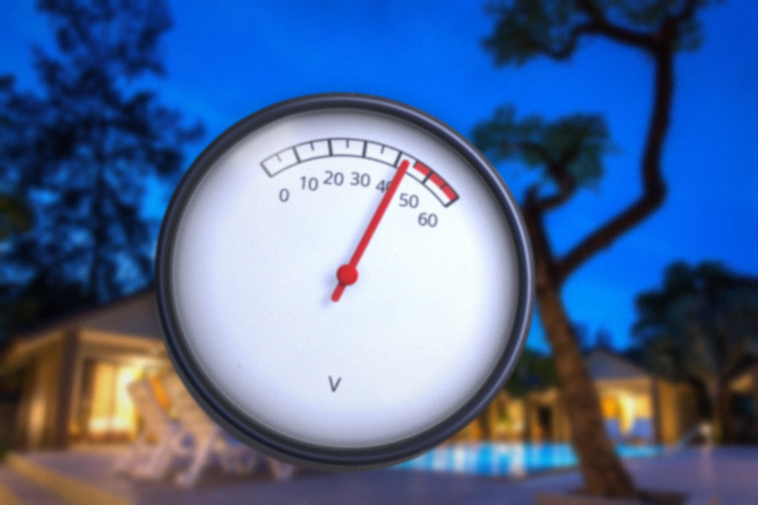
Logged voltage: 42.5
